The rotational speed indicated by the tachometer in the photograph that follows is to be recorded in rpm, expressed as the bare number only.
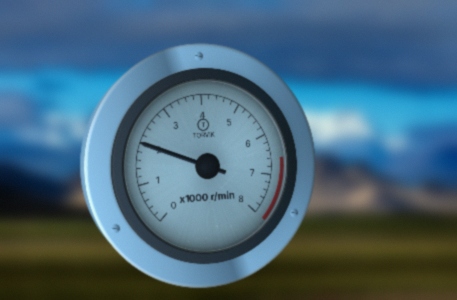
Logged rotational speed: 2000
